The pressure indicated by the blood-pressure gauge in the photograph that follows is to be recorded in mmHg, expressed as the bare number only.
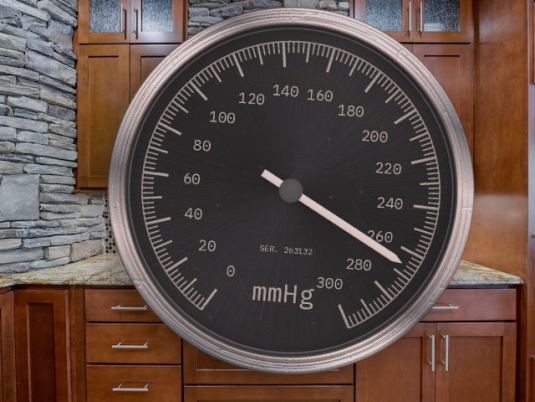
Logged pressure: 266
